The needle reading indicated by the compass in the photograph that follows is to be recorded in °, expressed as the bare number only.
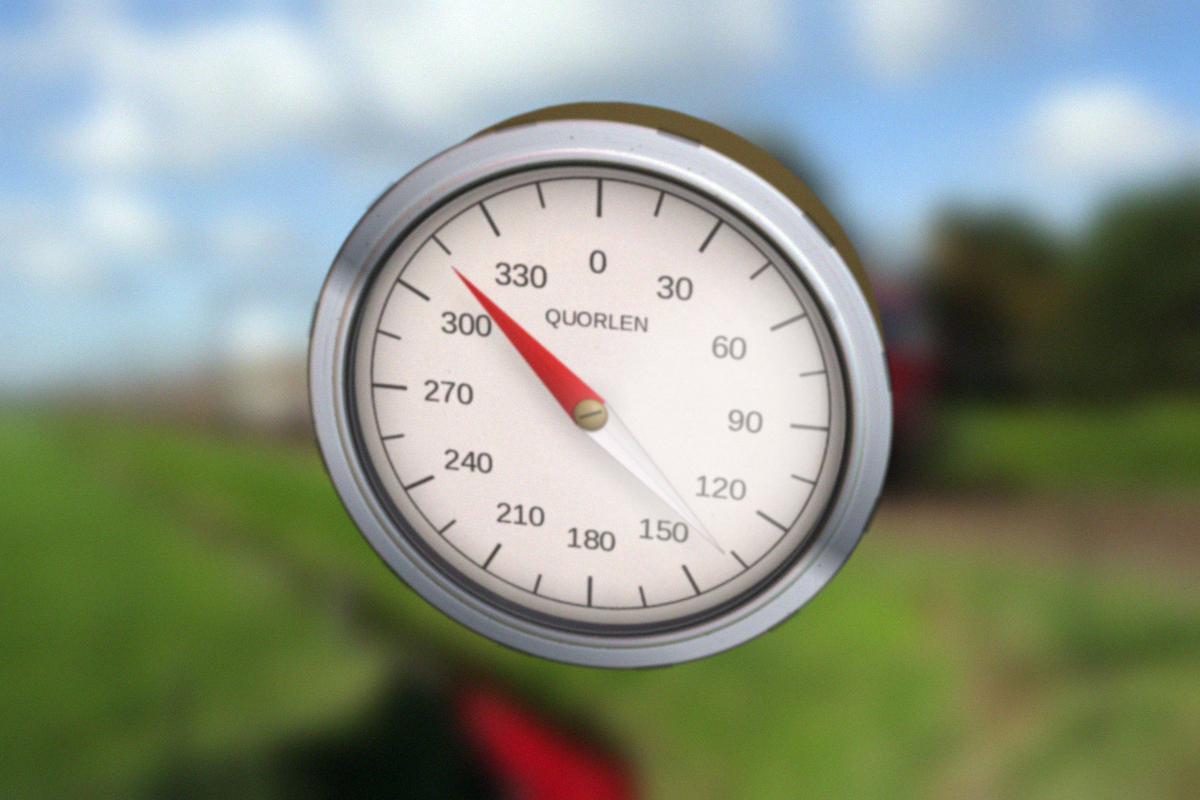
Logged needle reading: 315
